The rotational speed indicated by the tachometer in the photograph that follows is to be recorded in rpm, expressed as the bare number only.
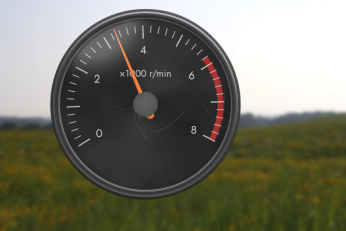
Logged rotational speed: 3300
